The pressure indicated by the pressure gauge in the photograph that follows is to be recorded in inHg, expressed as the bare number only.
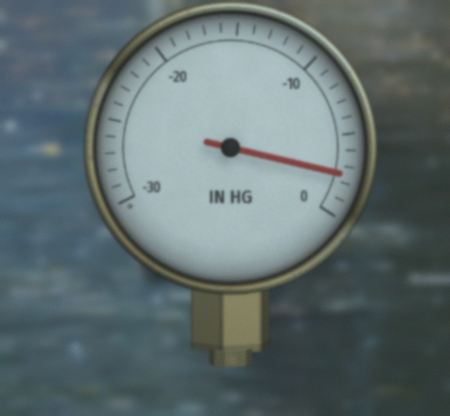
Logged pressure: -2.5
